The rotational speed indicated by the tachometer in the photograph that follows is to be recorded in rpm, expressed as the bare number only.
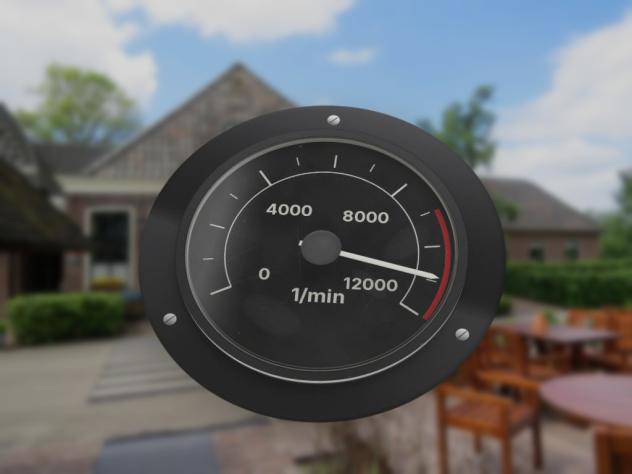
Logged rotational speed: 11000
